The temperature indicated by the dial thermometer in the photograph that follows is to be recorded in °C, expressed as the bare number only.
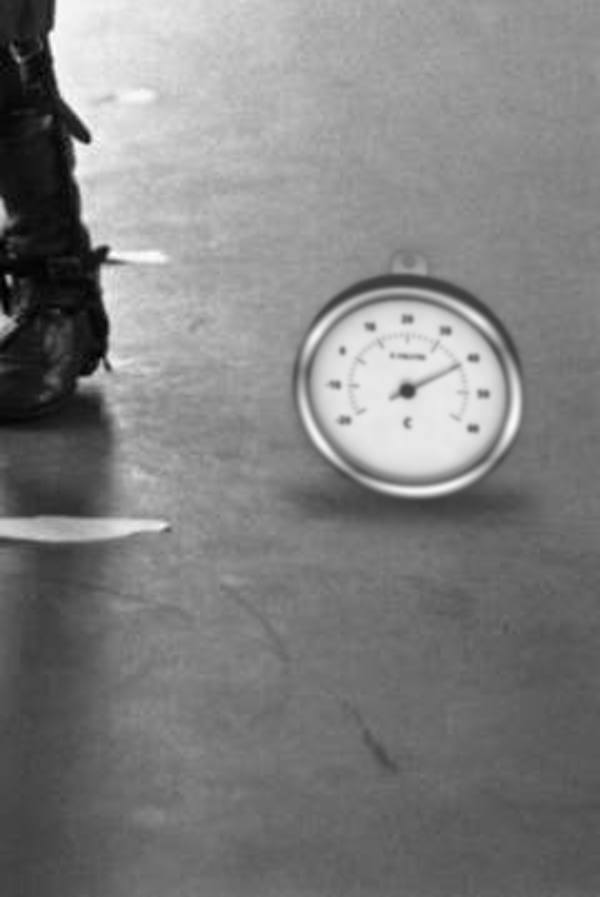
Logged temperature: 40
